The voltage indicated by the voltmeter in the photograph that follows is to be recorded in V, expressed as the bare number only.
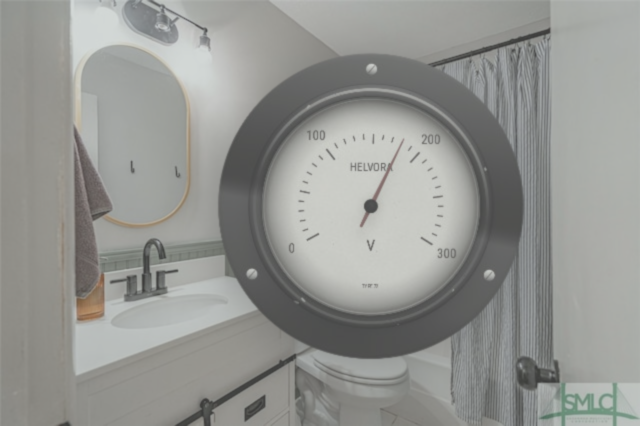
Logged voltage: 180
